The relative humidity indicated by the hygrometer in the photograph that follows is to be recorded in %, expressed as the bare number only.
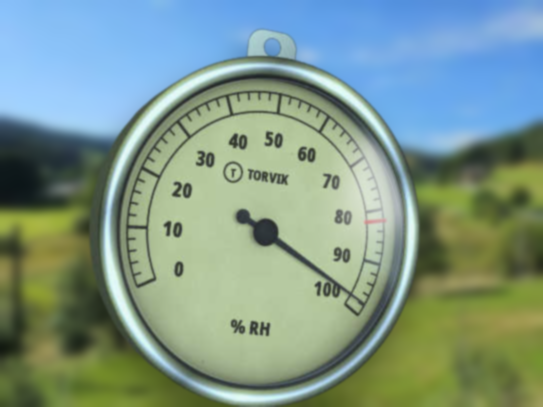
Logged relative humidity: 98
